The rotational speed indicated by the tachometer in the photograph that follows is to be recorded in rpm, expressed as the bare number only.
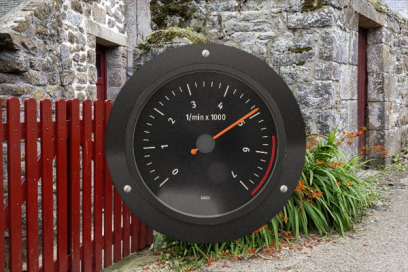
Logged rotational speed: 4900
